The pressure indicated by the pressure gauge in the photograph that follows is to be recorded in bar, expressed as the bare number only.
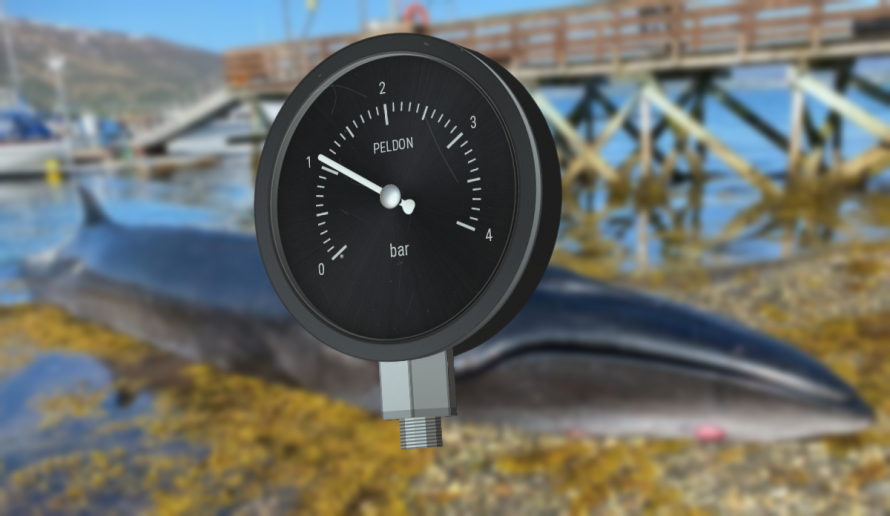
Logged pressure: 1.1
